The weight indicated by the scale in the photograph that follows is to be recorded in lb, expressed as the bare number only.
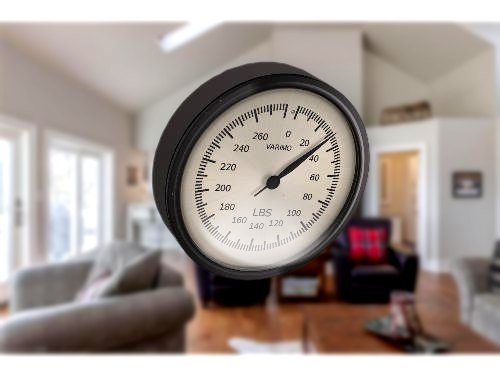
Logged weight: 30
